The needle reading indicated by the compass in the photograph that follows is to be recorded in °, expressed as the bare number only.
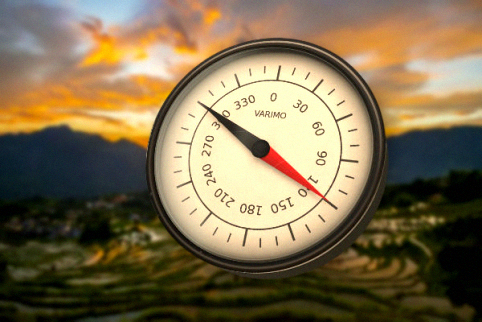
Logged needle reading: 120
